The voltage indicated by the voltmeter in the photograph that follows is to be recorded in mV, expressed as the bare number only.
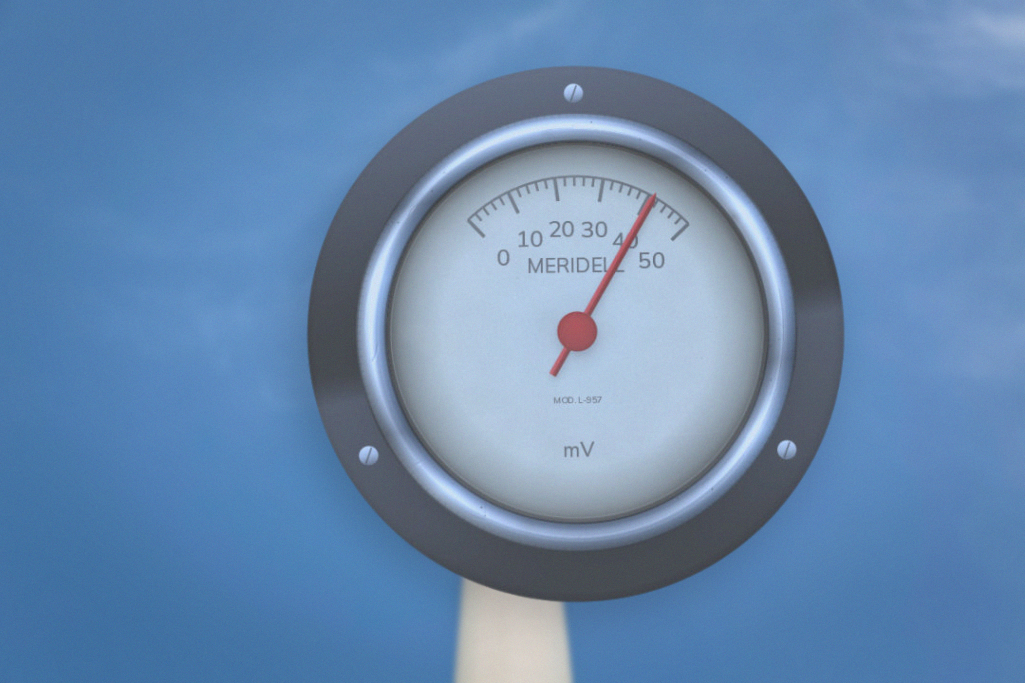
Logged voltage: 41
